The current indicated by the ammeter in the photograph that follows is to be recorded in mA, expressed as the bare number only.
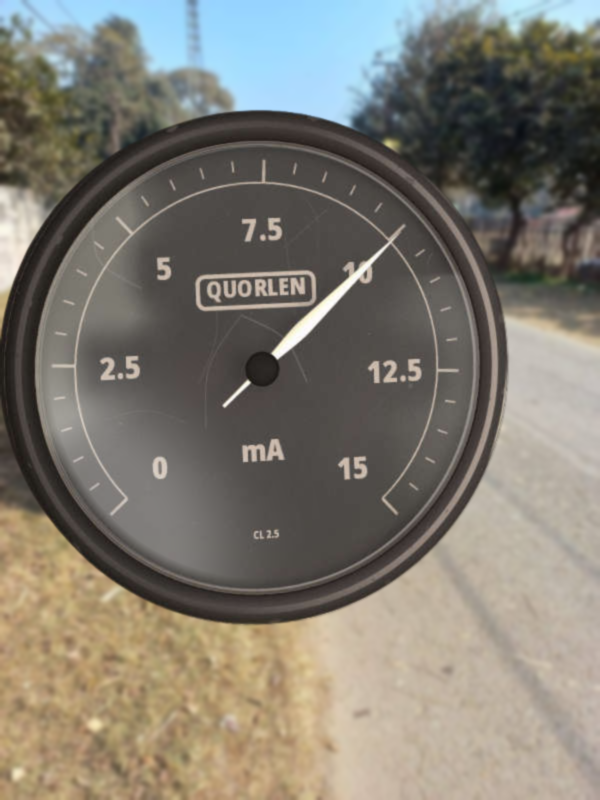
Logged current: 10
